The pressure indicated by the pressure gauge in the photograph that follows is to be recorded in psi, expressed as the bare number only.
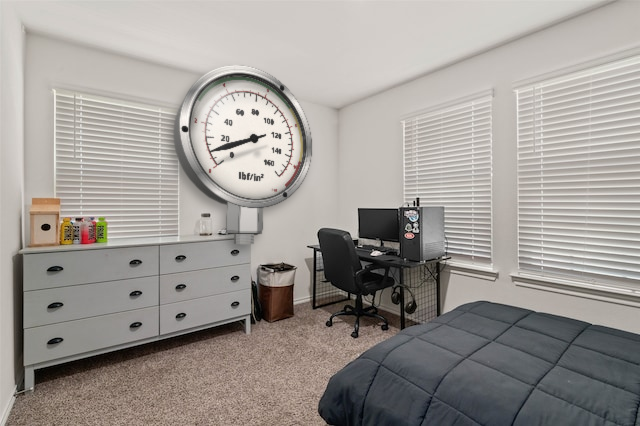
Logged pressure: 10
